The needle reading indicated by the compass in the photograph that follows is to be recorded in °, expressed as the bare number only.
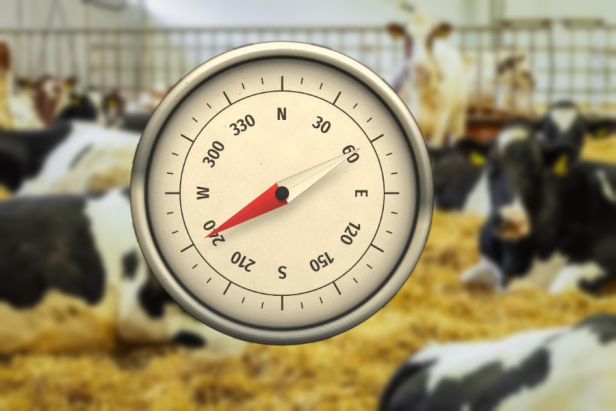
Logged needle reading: 240
